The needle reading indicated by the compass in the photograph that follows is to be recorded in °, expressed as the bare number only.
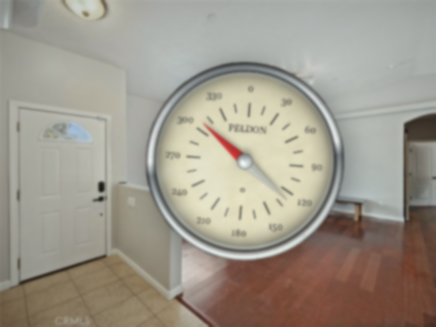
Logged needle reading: 307.5
